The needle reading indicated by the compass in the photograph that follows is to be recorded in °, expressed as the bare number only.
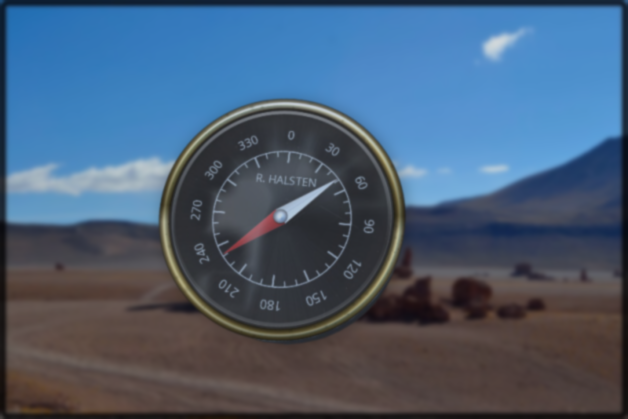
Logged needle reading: 230
